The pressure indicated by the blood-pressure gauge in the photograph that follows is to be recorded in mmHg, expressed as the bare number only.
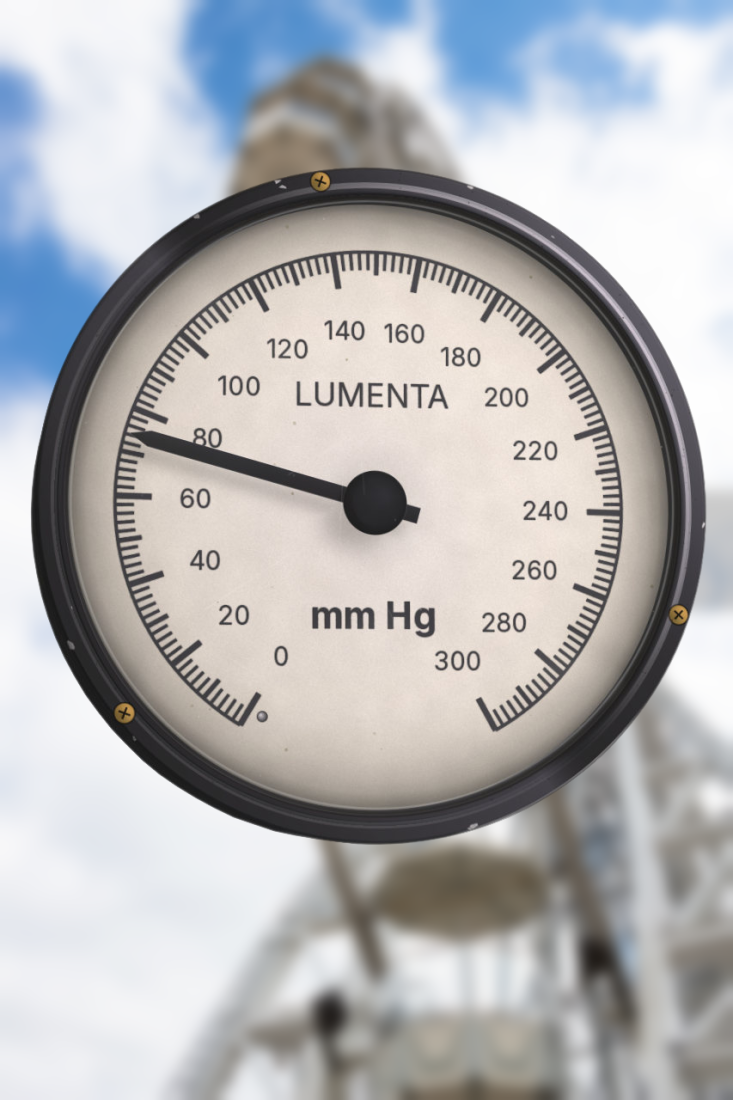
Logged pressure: 74
